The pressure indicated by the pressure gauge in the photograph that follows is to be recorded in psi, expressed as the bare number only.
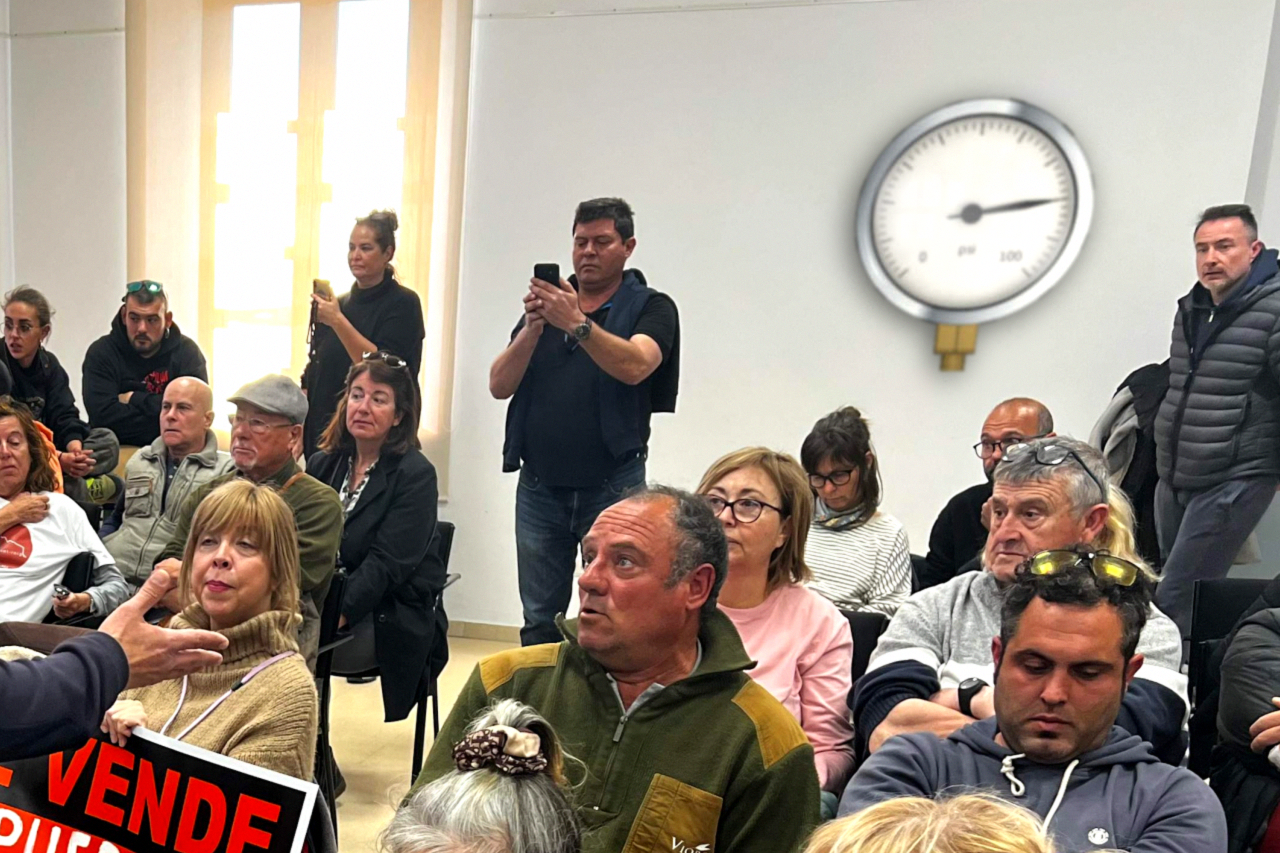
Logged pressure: 80
